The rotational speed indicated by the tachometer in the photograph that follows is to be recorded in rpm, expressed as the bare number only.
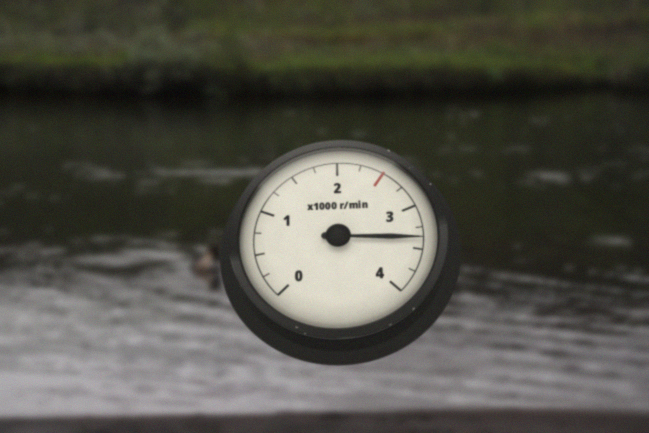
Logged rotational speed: 3375
